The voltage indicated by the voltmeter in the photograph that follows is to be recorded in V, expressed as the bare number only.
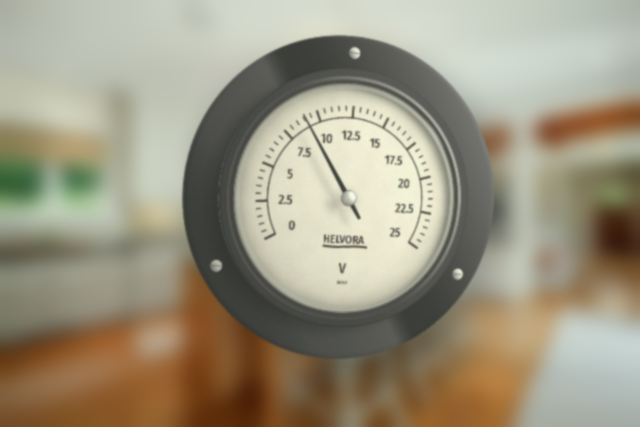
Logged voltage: 9
